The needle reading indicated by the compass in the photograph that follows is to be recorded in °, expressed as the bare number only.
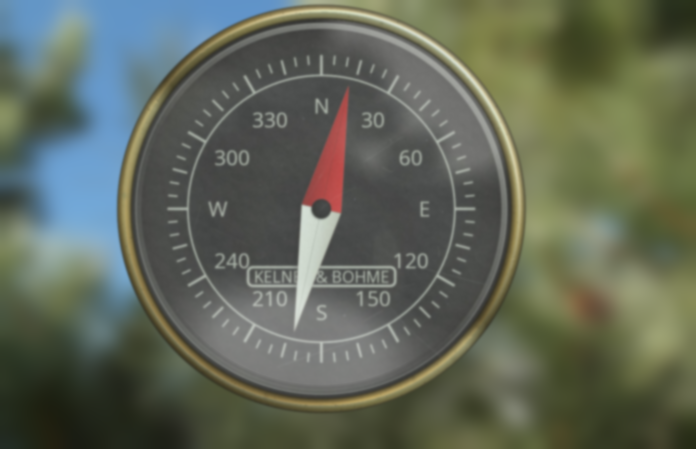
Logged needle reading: 12.5
